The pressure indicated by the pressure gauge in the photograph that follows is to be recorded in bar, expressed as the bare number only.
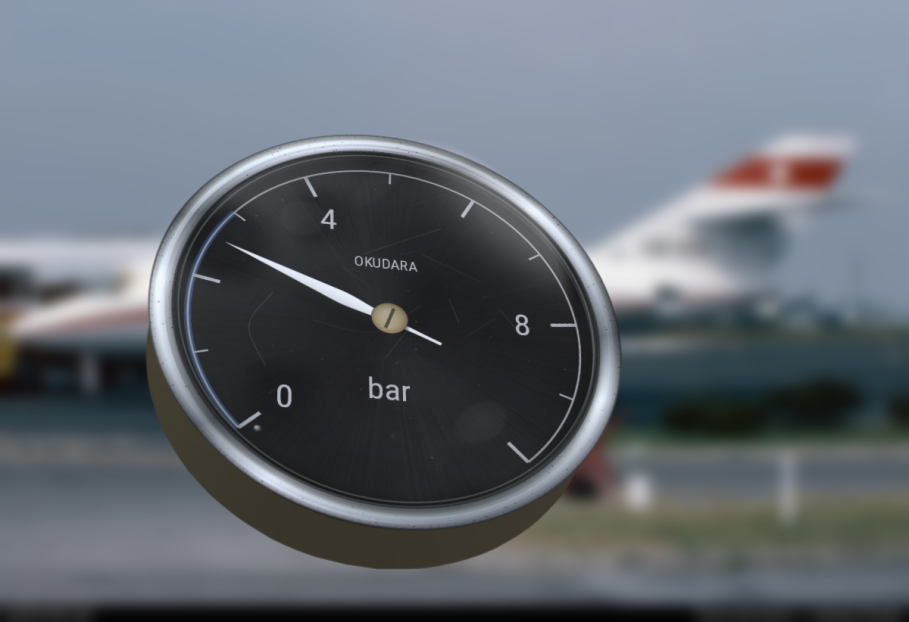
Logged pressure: 2.5
